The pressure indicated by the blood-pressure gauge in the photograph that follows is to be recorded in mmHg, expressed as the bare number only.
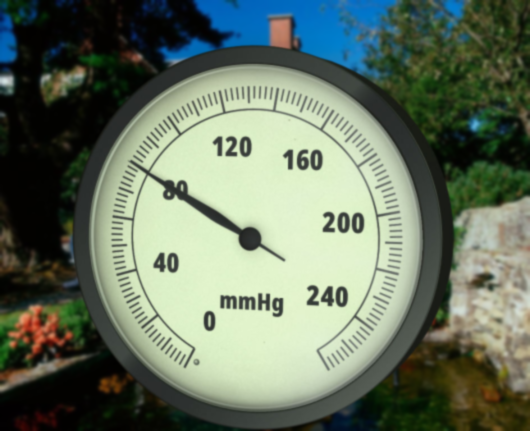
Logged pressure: 80
